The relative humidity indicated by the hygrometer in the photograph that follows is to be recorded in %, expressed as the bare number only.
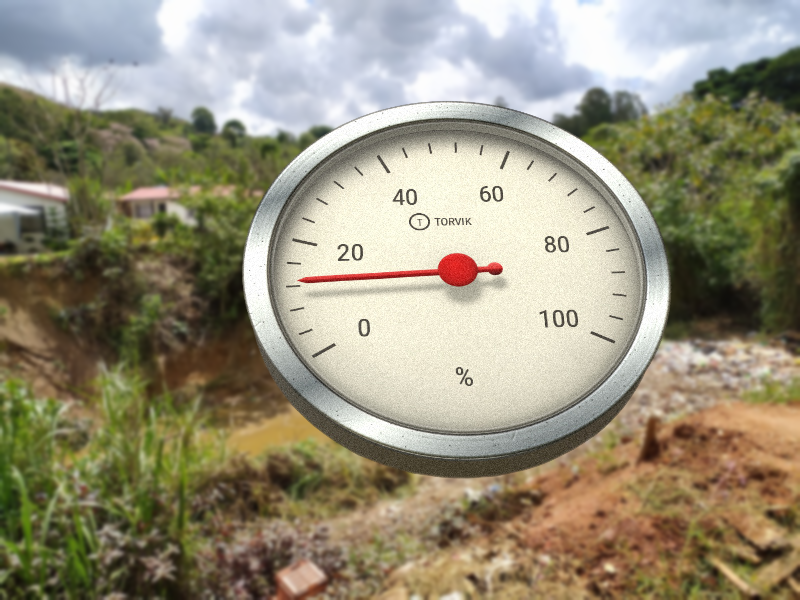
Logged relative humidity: 12
